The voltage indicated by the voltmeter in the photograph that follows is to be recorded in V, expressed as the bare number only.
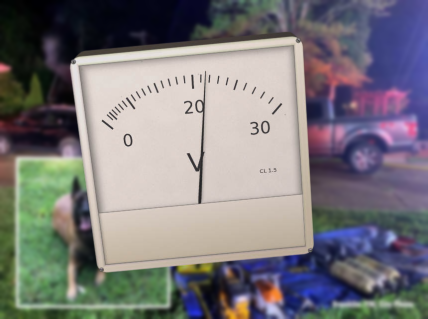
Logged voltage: 21.5
